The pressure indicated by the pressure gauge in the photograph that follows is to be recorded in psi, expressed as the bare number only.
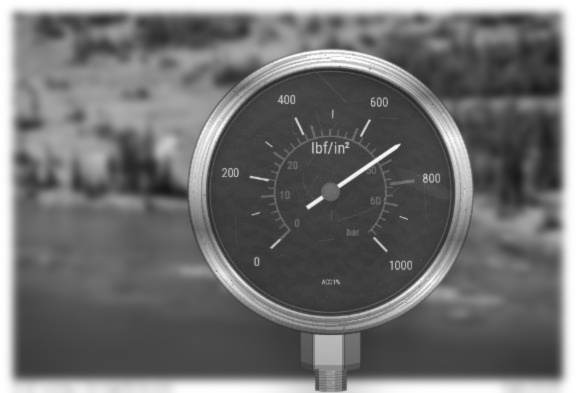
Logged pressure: 700
